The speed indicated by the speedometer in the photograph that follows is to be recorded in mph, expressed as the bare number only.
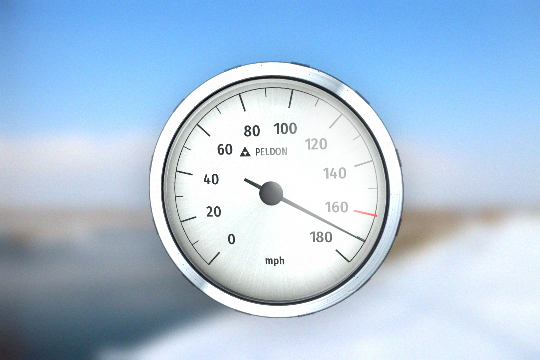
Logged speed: 170
